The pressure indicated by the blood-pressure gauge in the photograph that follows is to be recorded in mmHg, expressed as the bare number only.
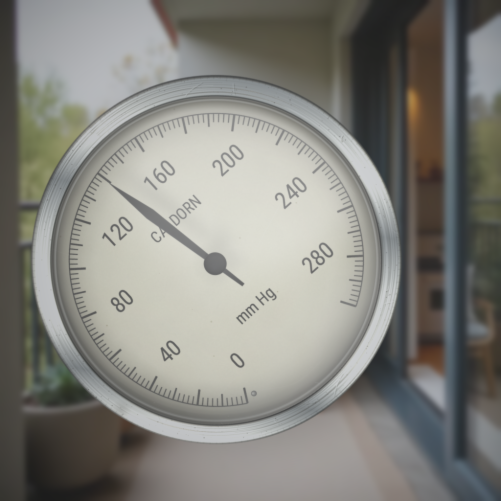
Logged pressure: 140
